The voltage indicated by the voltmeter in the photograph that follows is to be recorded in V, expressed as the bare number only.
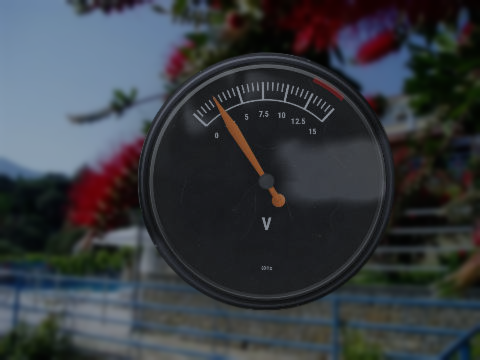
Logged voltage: 2.5
